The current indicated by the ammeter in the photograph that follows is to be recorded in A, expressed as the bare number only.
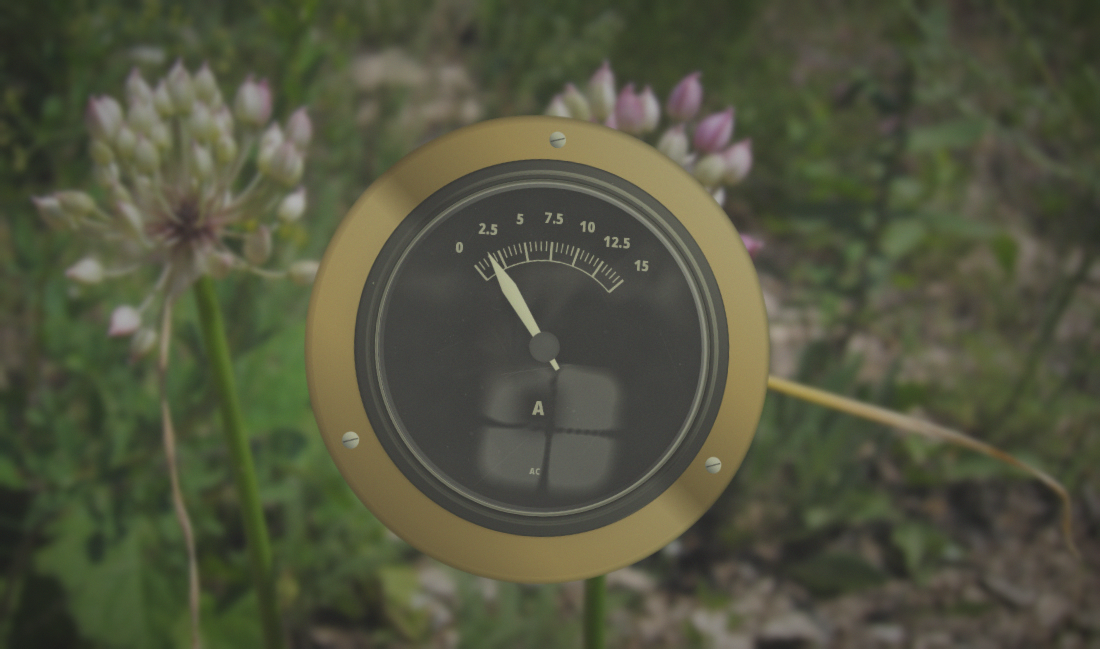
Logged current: 1.5
